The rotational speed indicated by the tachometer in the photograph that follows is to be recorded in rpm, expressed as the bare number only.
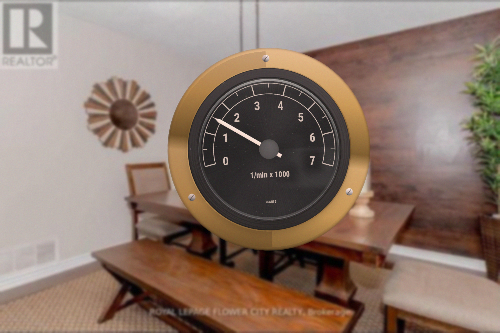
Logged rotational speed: 1500
